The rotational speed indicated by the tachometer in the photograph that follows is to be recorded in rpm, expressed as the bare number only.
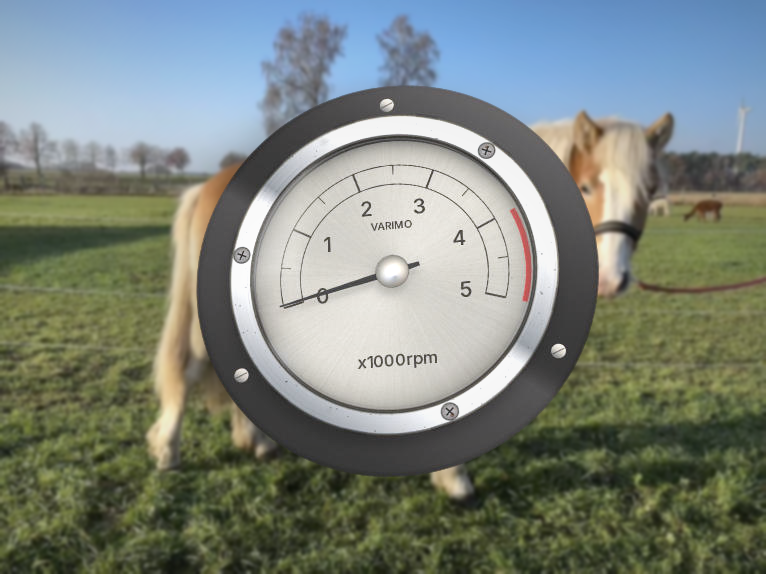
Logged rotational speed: 0
